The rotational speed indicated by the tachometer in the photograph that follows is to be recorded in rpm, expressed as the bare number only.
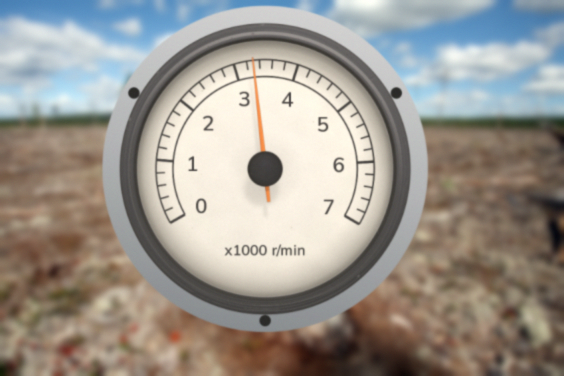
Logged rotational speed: 3300
